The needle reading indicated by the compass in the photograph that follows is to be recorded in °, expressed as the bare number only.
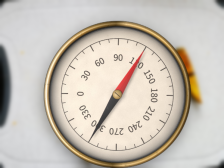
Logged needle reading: 120
